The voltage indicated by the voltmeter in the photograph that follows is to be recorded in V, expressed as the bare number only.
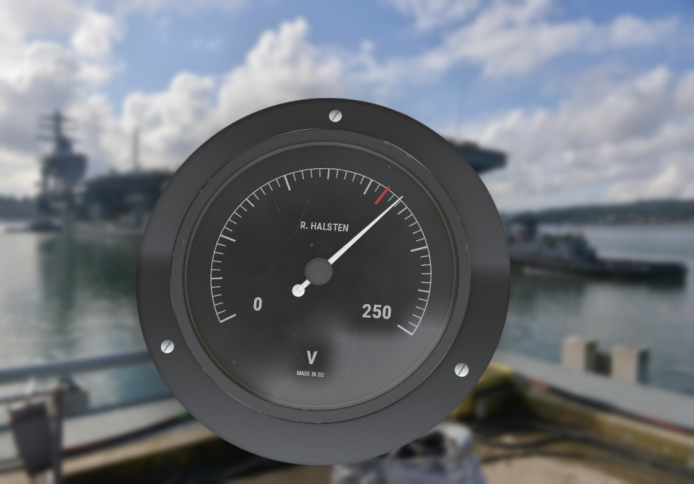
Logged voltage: 170
